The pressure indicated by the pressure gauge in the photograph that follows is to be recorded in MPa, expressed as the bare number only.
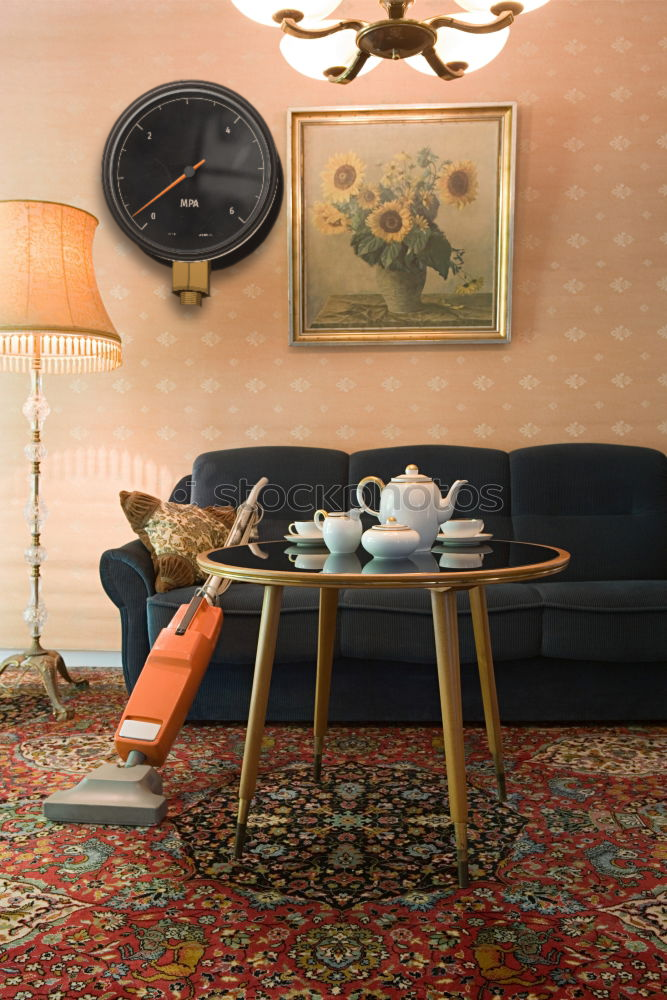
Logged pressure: 0.25
